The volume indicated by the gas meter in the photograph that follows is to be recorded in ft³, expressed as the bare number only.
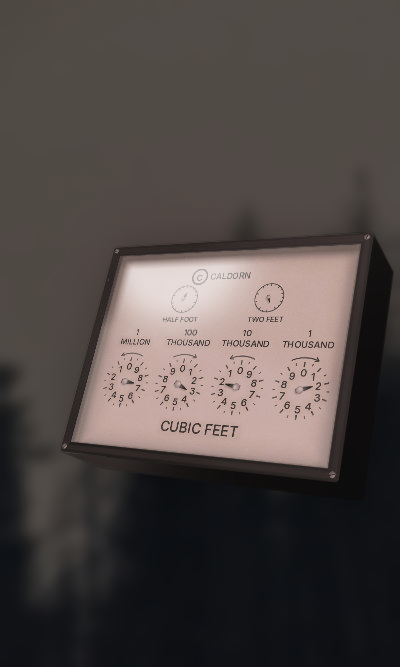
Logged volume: 732200
